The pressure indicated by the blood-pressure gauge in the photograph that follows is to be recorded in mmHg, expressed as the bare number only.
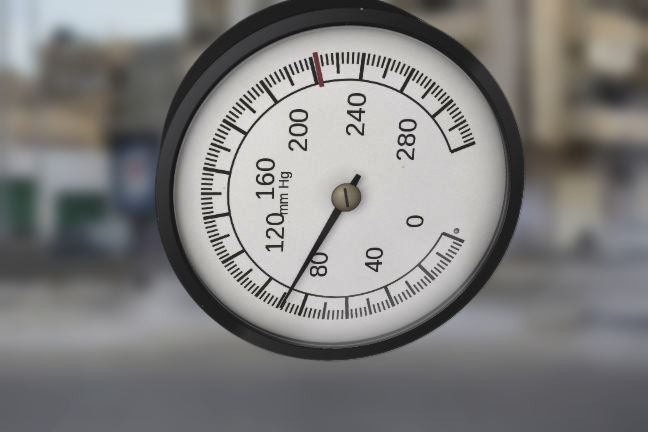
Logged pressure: 90
